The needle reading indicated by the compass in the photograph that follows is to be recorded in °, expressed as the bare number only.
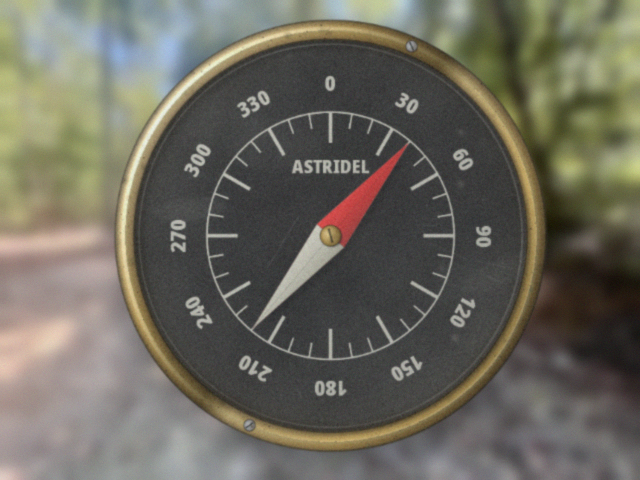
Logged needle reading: 40
